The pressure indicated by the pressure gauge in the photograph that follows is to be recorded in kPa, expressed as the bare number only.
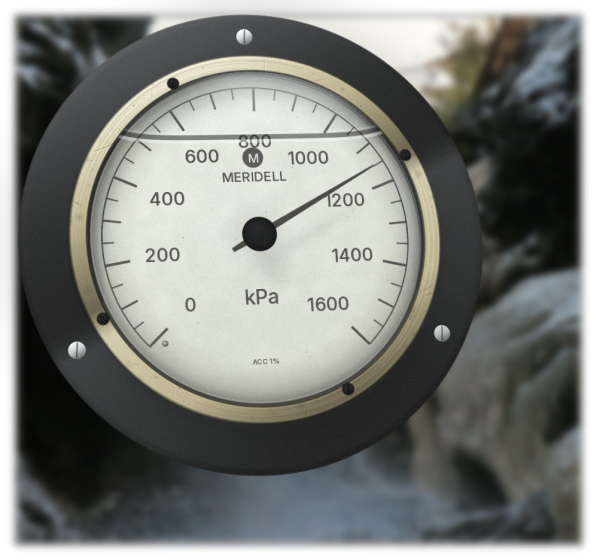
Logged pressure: 1150
